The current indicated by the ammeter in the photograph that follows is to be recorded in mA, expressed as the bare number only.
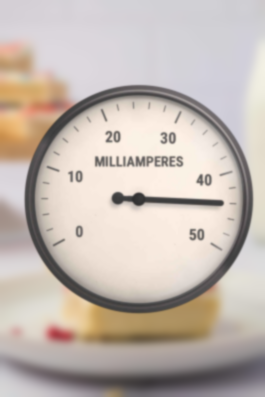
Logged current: 44
